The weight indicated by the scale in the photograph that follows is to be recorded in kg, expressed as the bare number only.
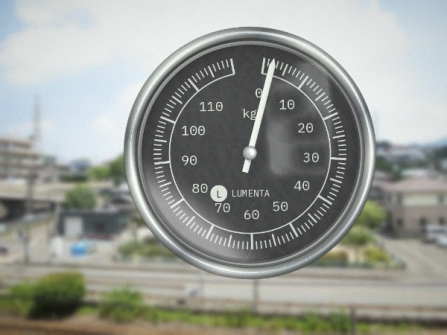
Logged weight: 2
